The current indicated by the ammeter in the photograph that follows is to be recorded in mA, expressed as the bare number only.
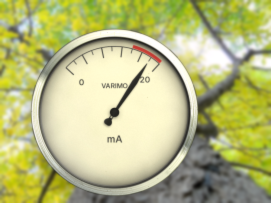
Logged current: 18
